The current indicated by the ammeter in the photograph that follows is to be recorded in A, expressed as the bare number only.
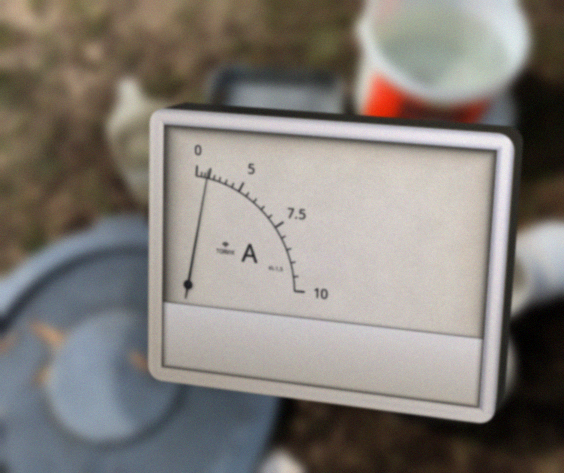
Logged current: 2.5
